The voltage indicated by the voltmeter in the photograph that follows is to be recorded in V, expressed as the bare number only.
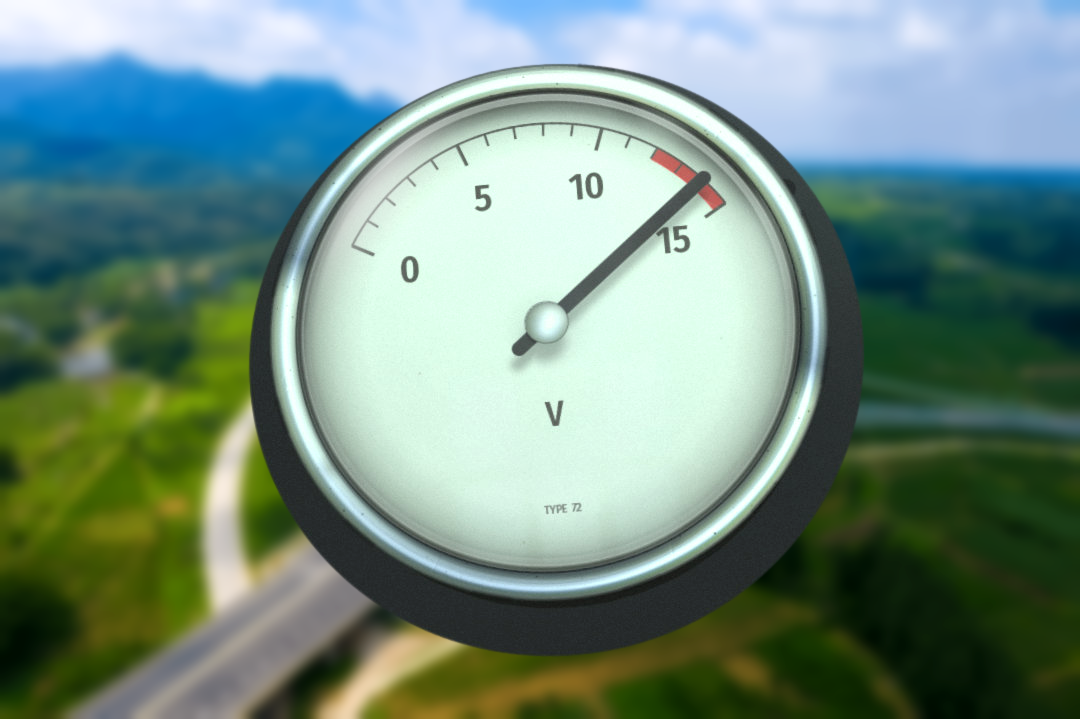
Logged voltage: 14
